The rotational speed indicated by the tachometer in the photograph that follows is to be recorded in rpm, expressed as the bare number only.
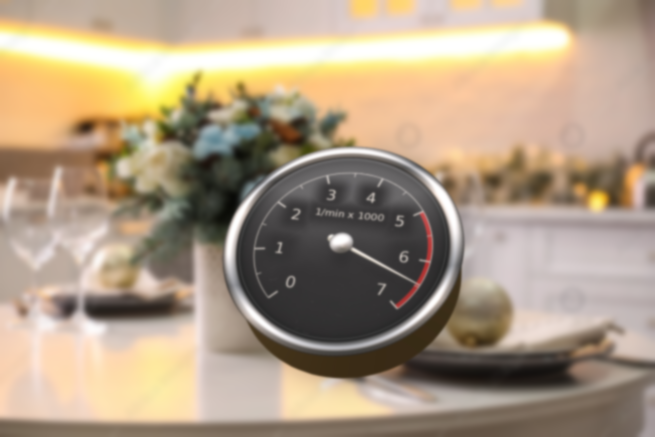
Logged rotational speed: 6500
